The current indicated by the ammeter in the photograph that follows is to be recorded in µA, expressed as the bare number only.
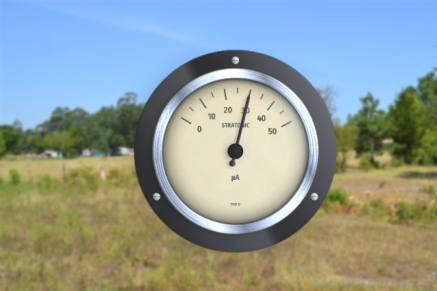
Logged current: 30
